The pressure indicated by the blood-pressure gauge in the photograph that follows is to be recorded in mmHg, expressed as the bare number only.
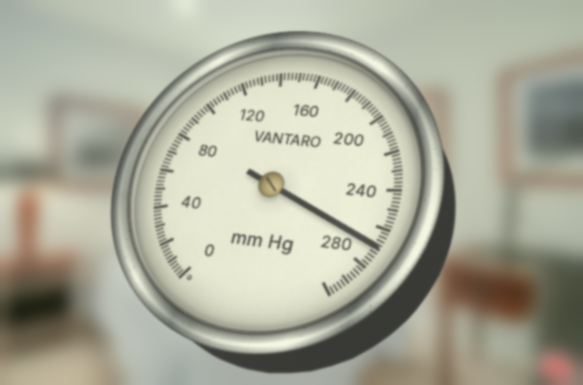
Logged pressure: 270
